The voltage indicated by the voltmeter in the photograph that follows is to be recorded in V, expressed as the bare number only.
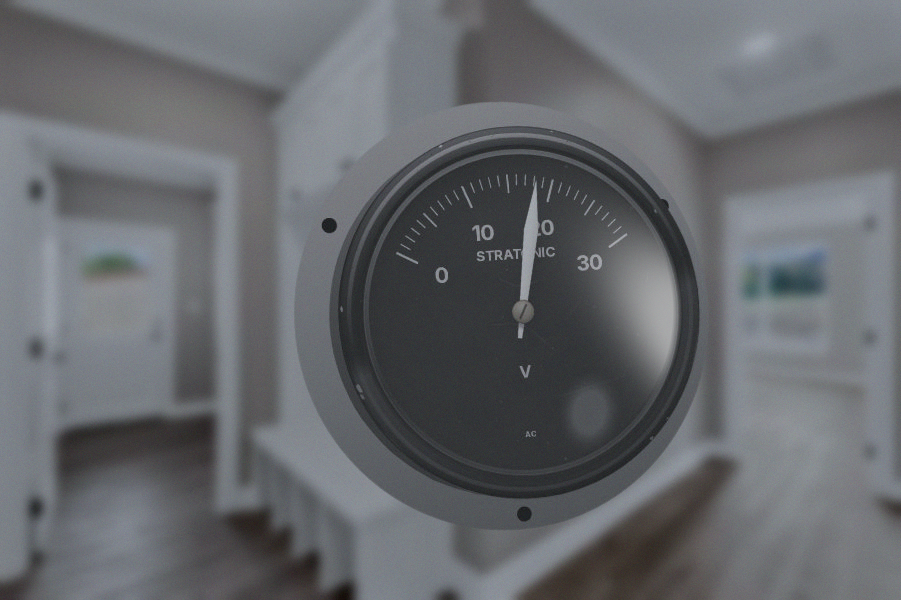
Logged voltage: 18
